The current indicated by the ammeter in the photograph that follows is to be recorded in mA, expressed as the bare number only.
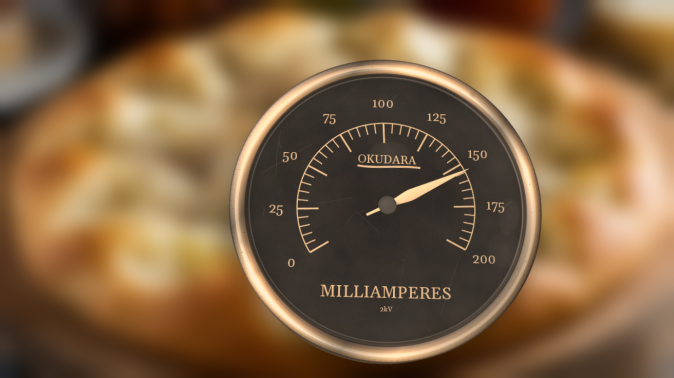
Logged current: 155
